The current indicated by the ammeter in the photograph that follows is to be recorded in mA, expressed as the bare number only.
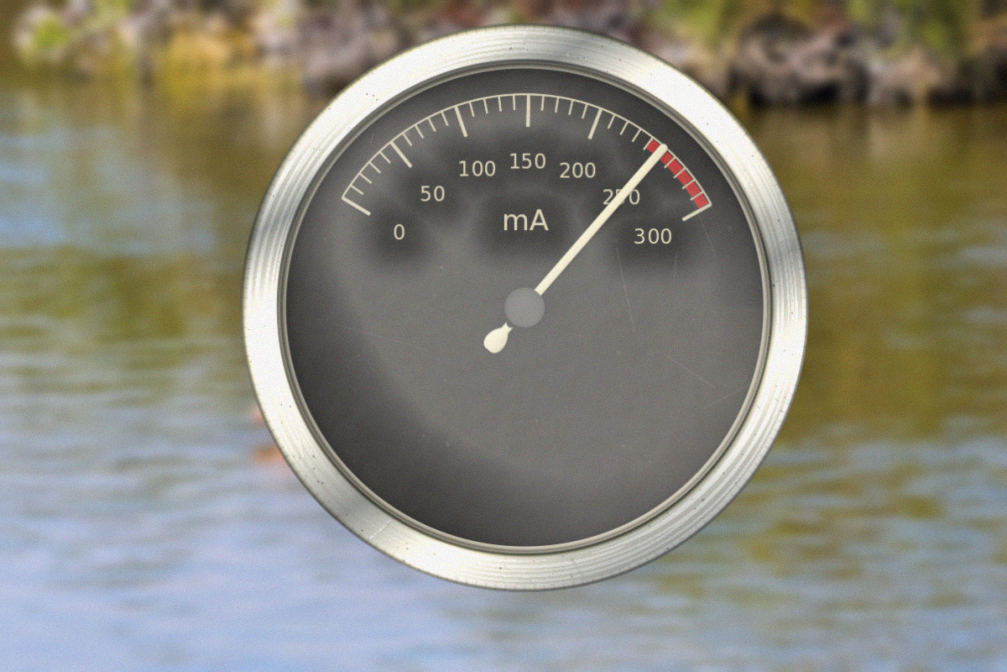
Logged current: 250
